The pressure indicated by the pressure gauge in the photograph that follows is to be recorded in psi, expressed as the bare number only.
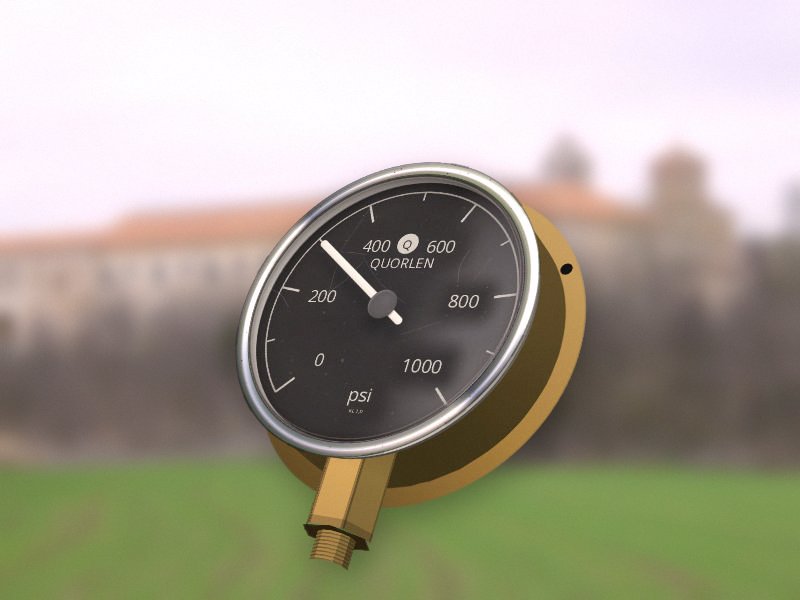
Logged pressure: 300
